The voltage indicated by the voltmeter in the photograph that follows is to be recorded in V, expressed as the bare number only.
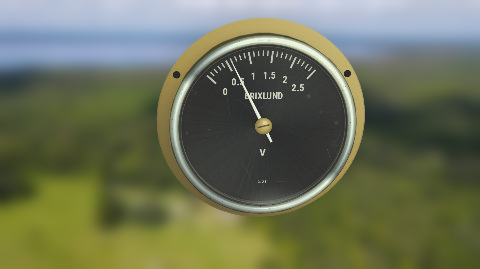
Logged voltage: 0.6
